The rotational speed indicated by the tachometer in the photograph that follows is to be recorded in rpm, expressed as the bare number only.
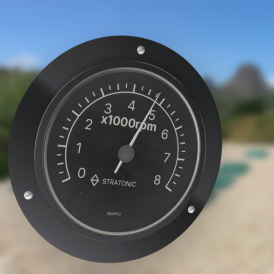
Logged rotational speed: 4750
